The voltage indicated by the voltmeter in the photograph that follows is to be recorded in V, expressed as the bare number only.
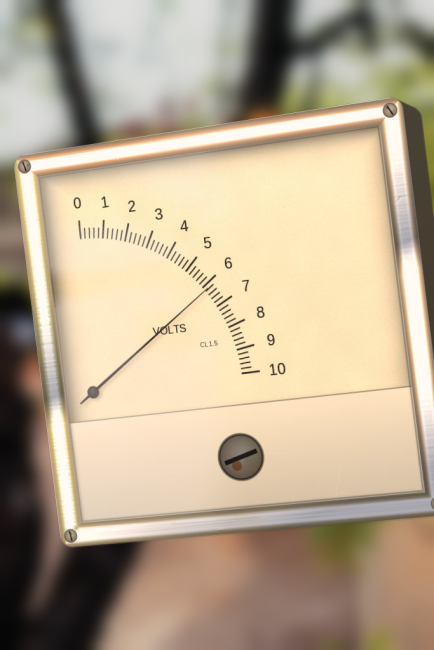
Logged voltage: 6.2
